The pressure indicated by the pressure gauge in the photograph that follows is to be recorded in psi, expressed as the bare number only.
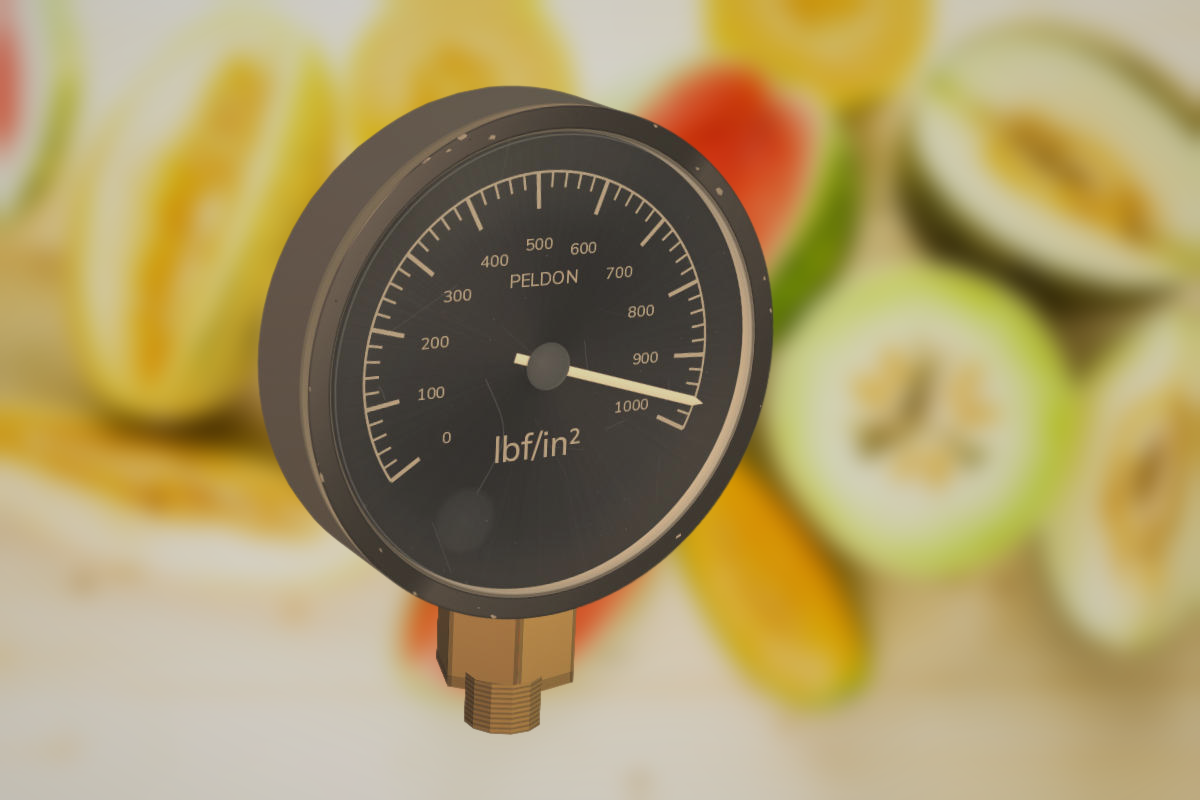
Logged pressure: 960
